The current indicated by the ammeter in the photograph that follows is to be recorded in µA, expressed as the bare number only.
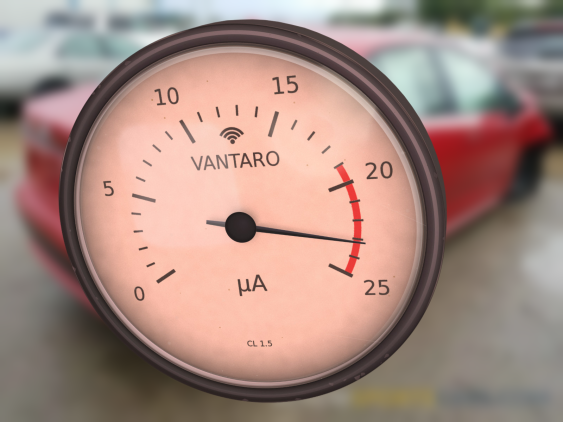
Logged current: 23
